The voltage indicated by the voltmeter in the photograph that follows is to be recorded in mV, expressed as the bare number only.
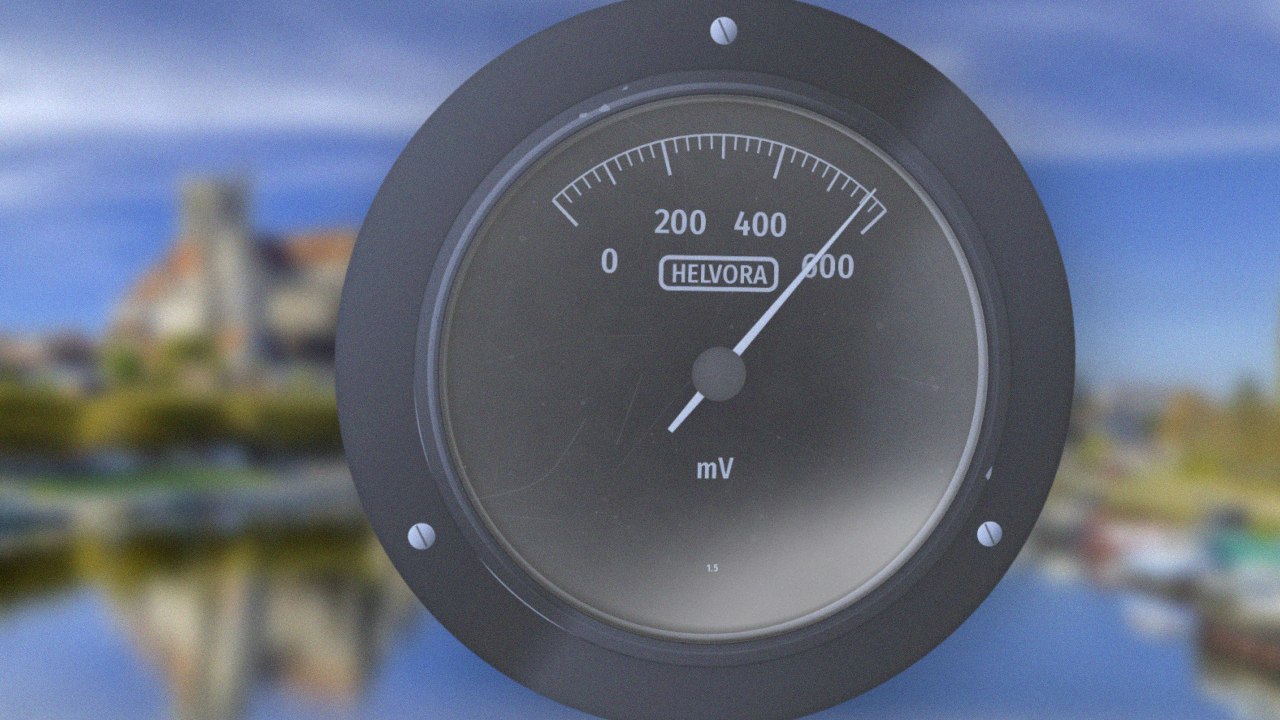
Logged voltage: 560
